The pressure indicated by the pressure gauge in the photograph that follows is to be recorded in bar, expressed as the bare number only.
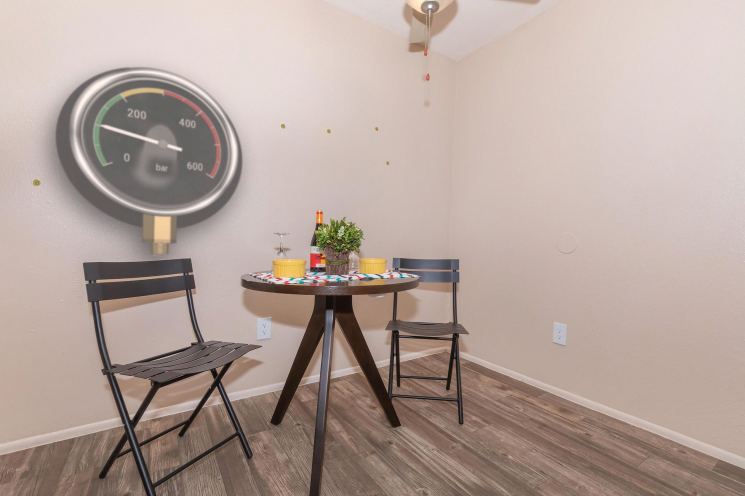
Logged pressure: 100
